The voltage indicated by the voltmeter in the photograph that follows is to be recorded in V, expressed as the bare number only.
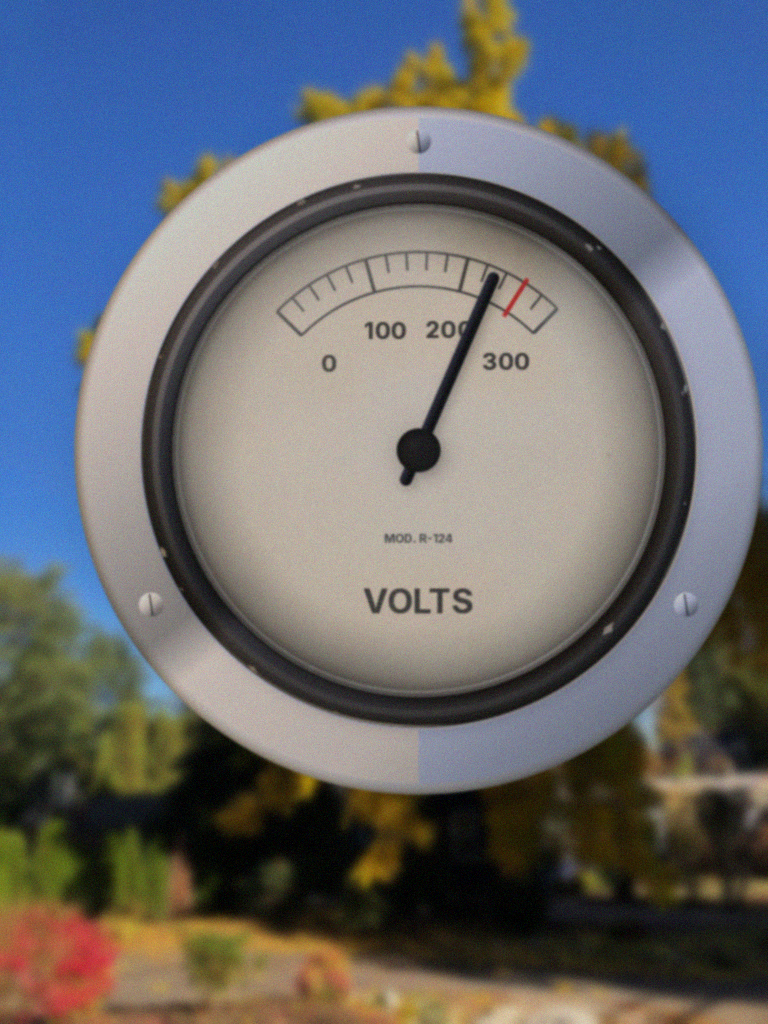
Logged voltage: 230
